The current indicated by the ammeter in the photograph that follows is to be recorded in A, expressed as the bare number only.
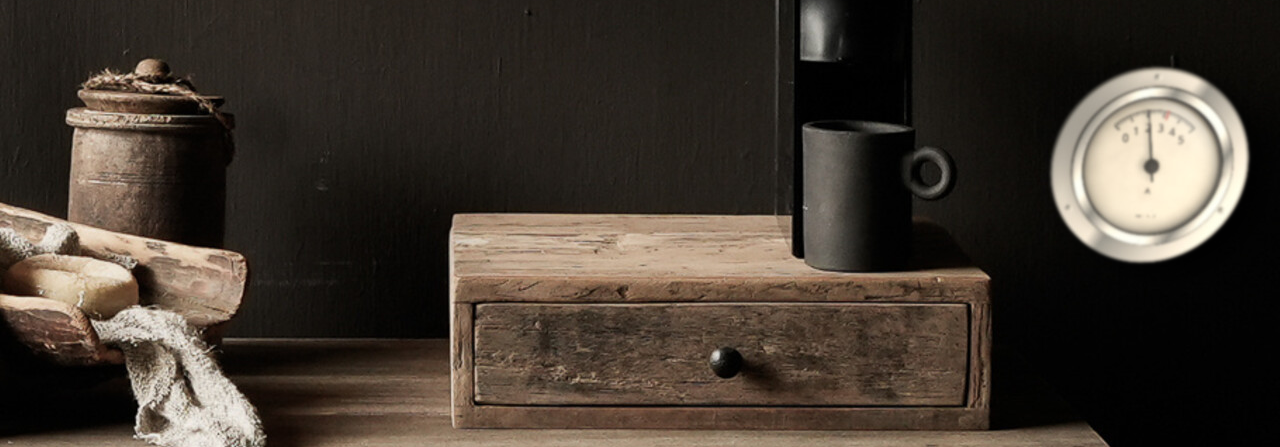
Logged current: 2
